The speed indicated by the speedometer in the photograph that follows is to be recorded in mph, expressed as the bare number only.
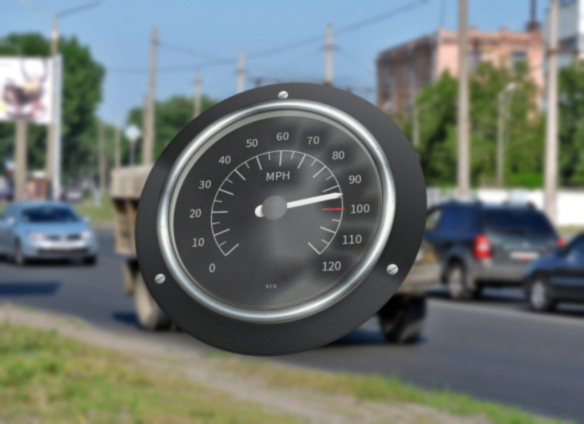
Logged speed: 95
